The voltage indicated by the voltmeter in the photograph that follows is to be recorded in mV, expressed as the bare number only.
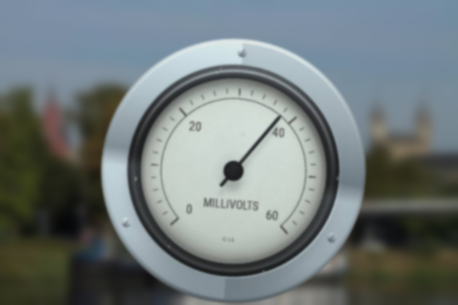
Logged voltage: 38
